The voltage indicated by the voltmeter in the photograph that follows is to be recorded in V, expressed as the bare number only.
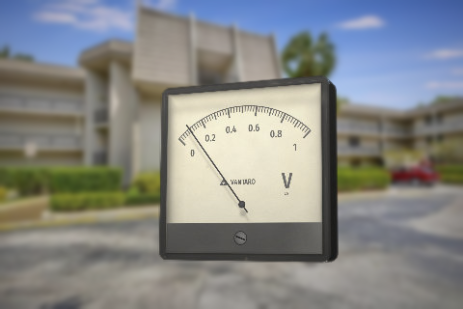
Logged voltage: 0.1
